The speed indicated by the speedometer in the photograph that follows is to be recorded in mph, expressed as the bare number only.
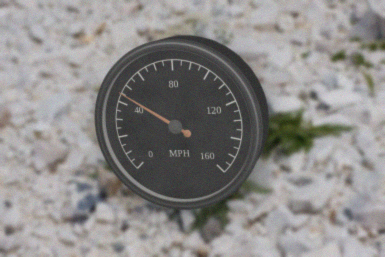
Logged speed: 45
